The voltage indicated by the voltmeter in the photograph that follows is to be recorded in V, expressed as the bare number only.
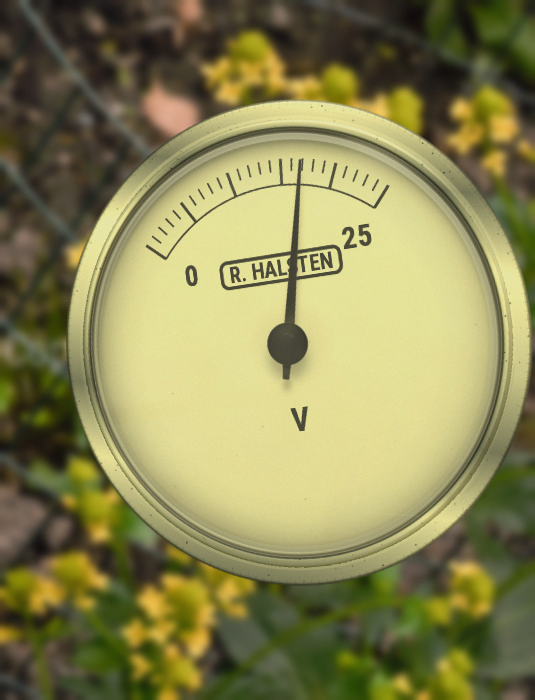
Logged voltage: 17
